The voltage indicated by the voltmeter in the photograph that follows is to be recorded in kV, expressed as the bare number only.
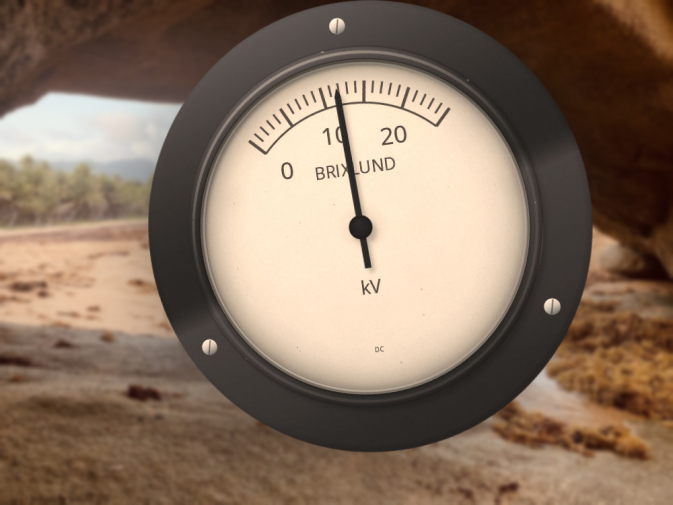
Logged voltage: 12
